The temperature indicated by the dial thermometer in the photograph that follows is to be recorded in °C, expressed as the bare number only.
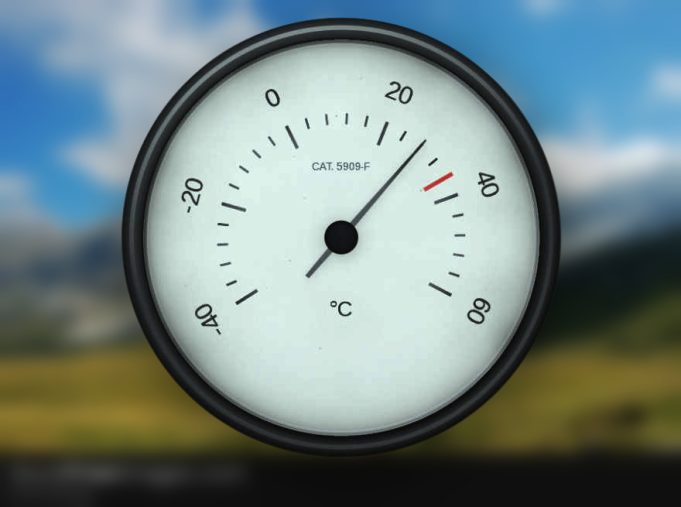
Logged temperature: 28
